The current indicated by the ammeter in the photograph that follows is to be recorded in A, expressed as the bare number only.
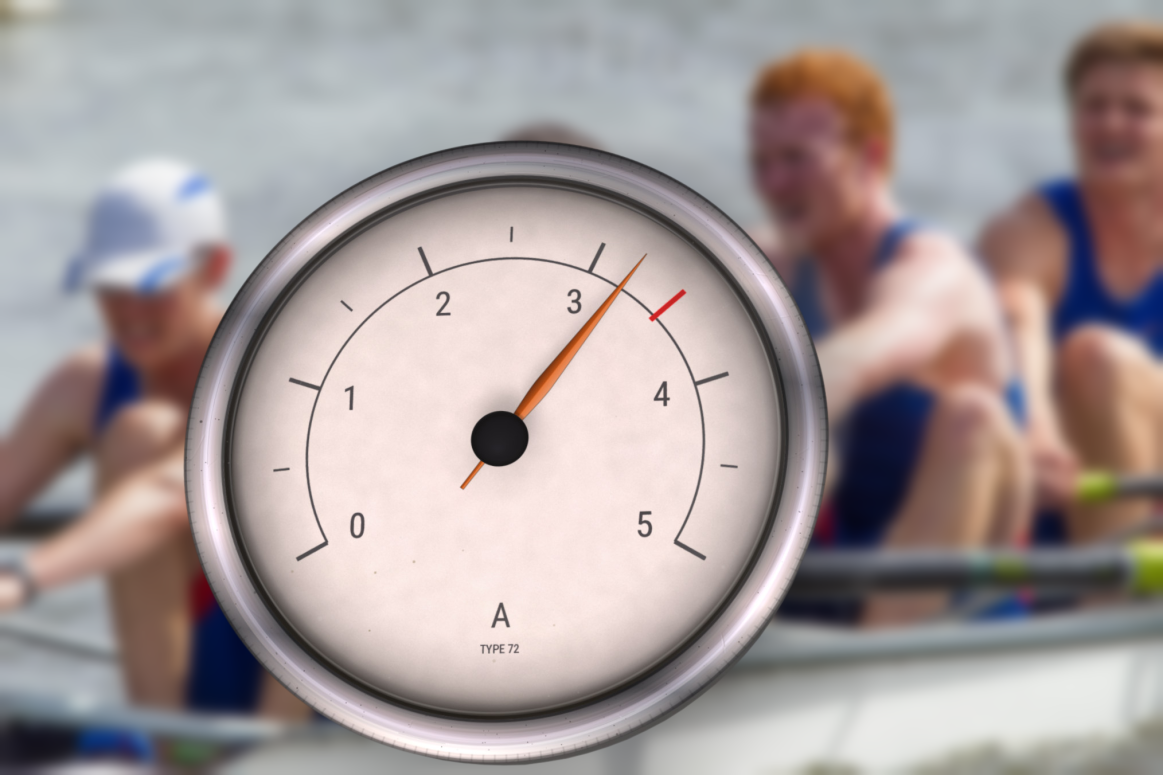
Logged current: 3.25
